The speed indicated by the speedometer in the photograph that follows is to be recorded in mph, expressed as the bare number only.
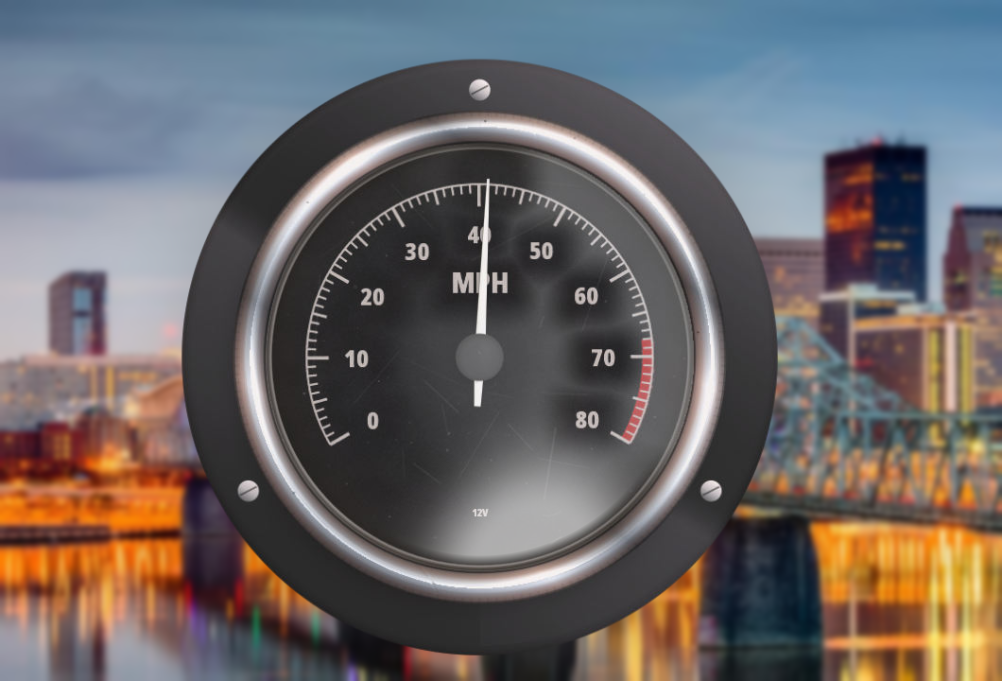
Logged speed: 41
